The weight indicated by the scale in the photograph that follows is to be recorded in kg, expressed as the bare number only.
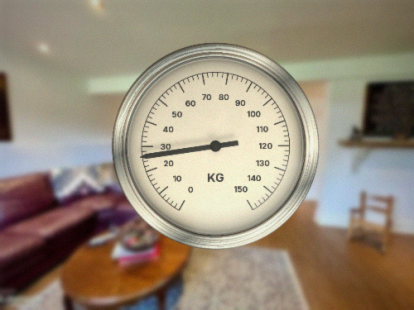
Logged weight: 26
